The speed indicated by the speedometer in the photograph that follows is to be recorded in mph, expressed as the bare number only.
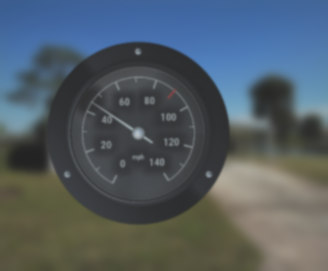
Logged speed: 45
